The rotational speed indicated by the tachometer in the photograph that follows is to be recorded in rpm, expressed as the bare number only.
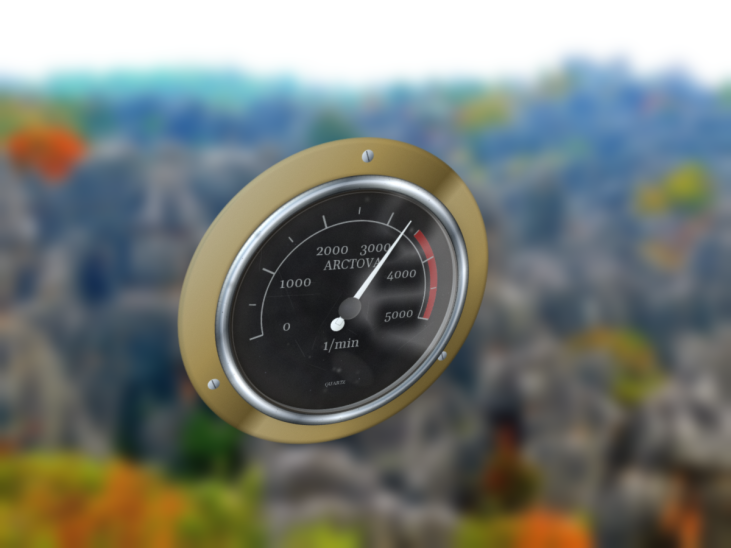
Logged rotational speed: 3250
